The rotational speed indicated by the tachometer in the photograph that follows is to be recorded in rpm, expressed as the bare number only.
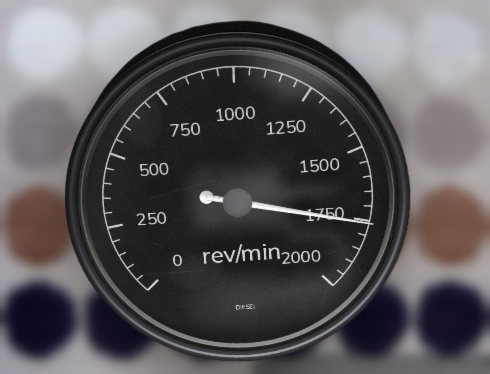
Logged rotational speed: 1750
